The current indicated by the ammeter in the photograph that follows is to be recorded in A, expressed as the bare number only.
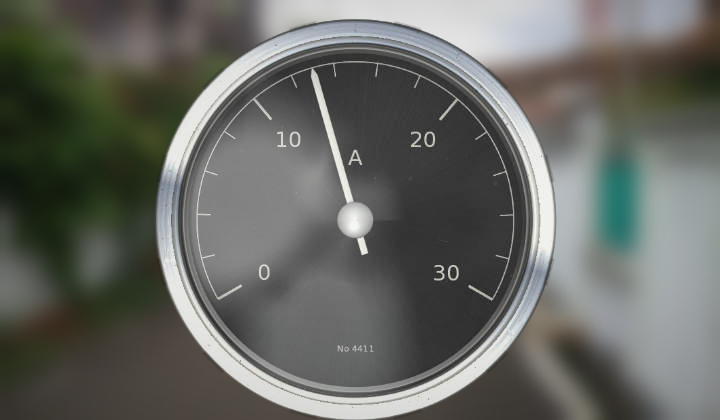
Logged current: 13
